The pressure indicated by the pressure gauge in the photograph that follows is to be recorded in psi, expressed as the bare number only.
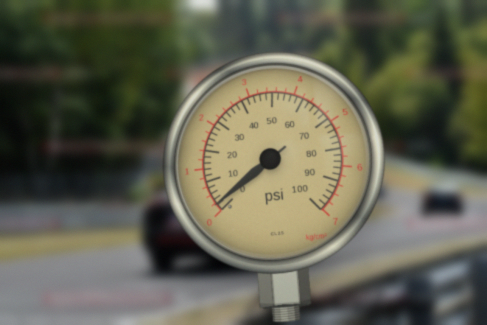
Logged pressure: 2
